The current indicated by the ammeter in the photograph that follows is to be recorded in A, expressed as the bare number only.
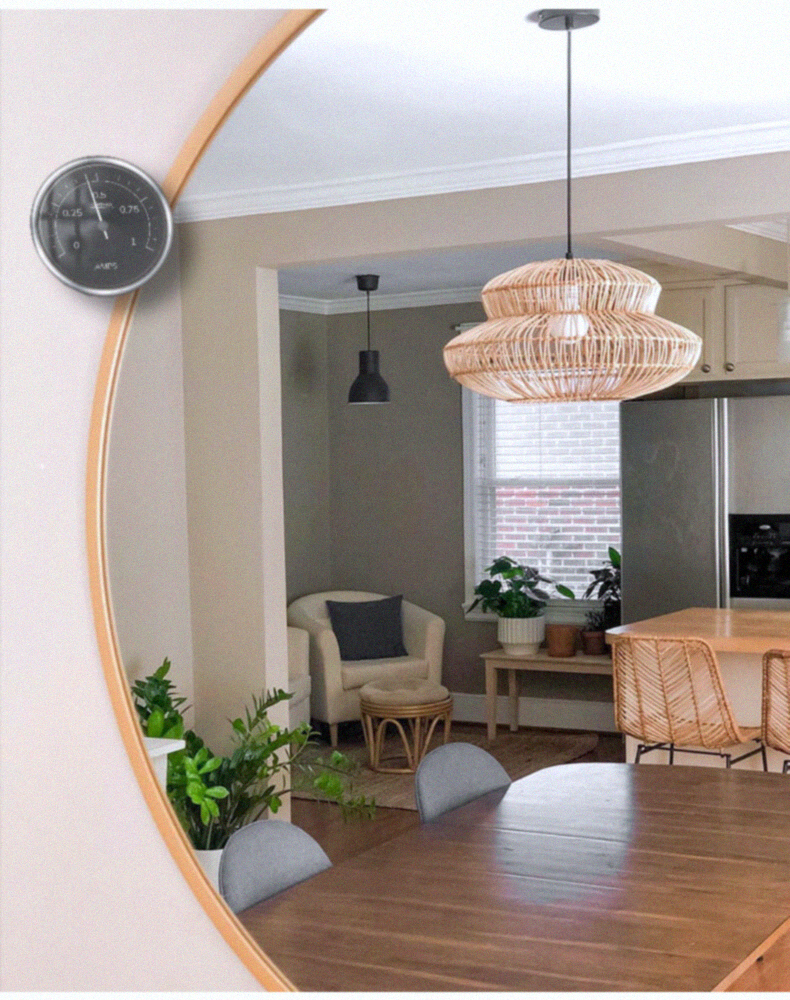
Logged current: 0.45
